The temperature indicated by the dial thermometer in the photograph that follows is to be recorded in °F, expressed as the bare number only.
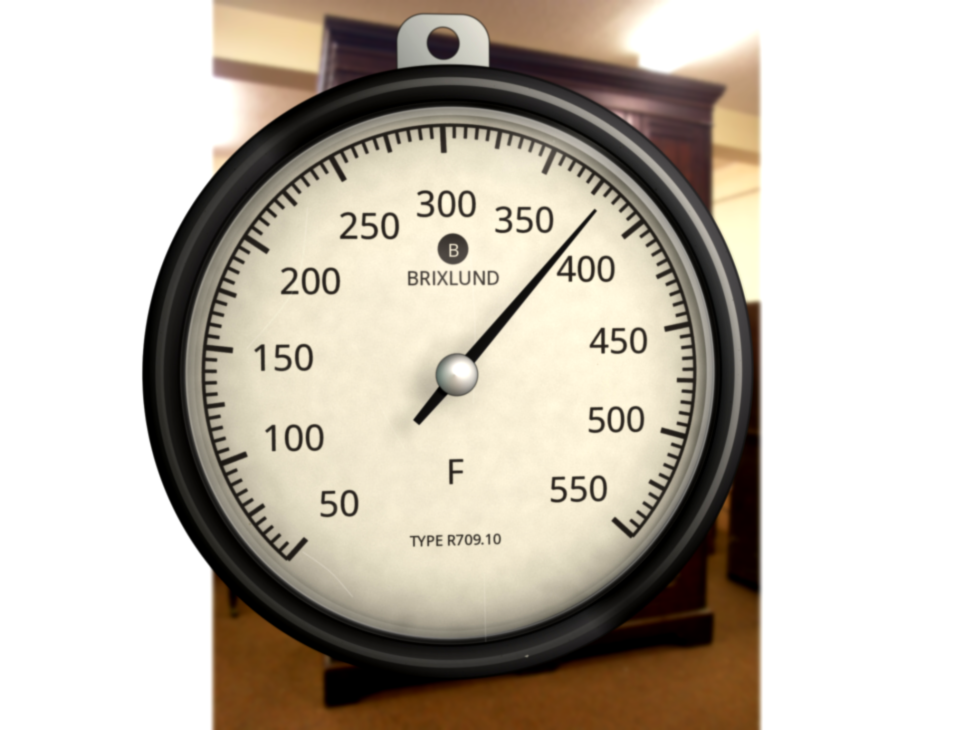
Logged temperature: 380
